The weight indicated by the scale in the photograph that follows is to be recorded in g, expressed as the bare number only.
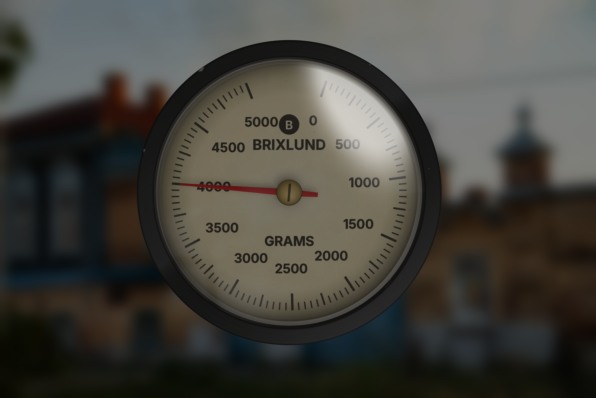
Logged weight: 4000
